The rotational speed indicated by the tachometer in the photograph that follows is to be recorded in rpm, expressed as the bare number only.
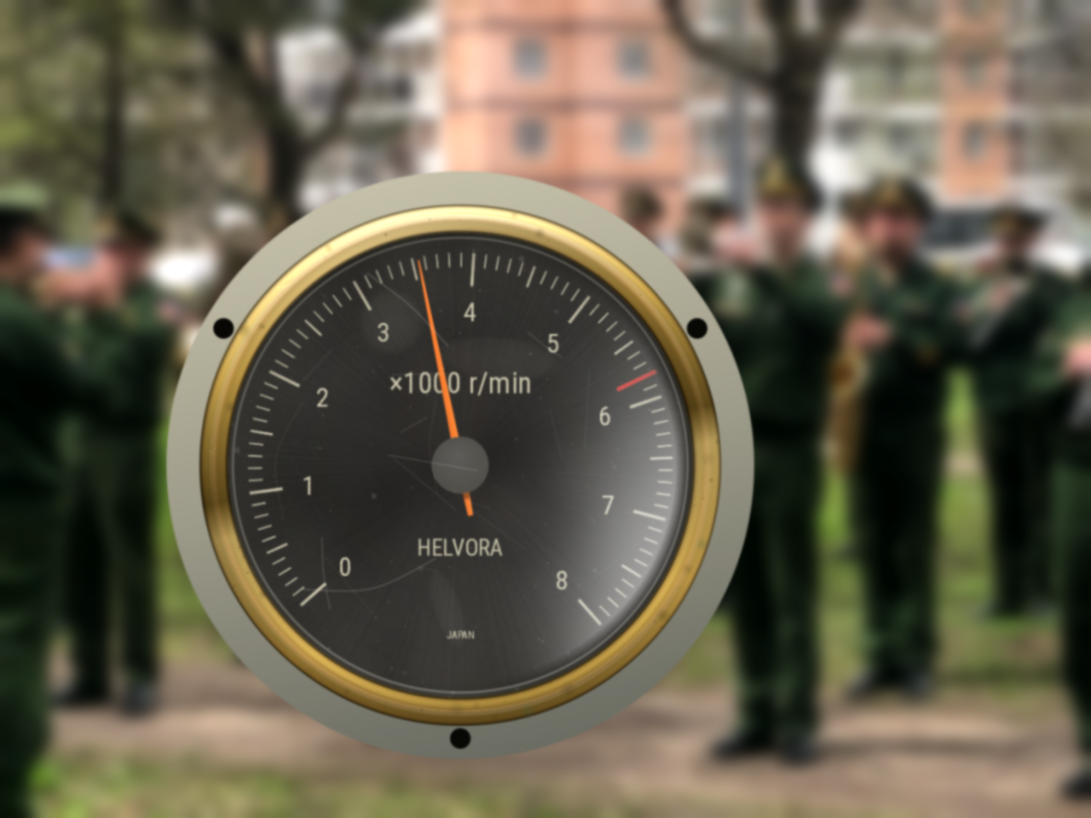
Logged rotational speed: 3550
